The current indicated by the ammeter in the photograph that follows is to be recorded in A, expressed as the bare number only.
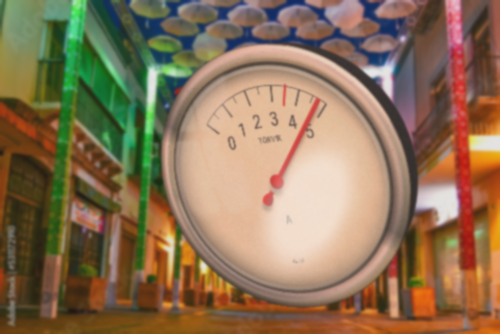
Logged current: 4.75
